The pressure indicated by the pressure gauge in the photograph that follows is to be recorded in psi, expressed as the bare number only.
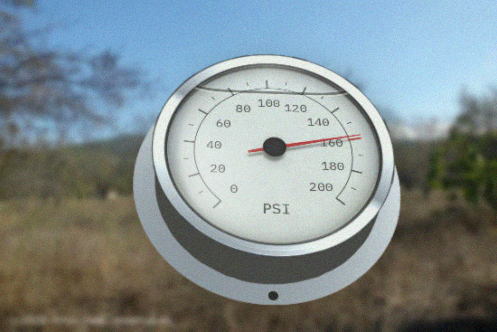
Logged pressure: 160
